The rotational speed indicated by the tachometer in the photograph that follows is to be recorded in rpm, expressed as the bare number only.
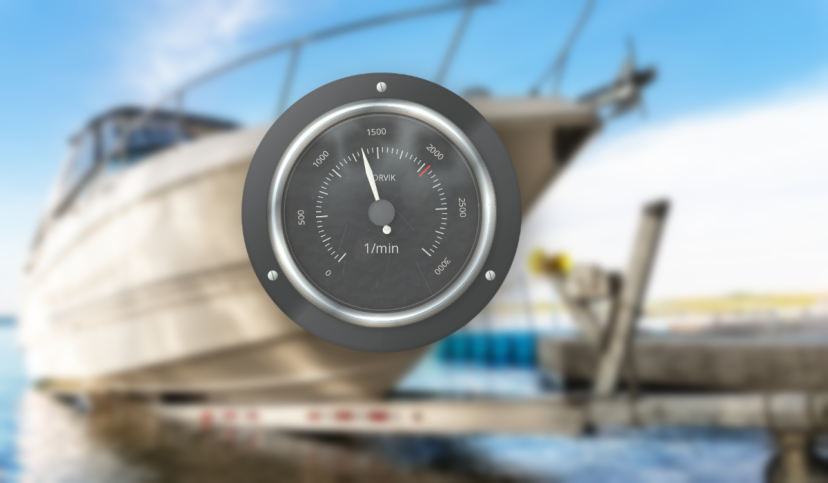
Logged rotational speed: 1350
